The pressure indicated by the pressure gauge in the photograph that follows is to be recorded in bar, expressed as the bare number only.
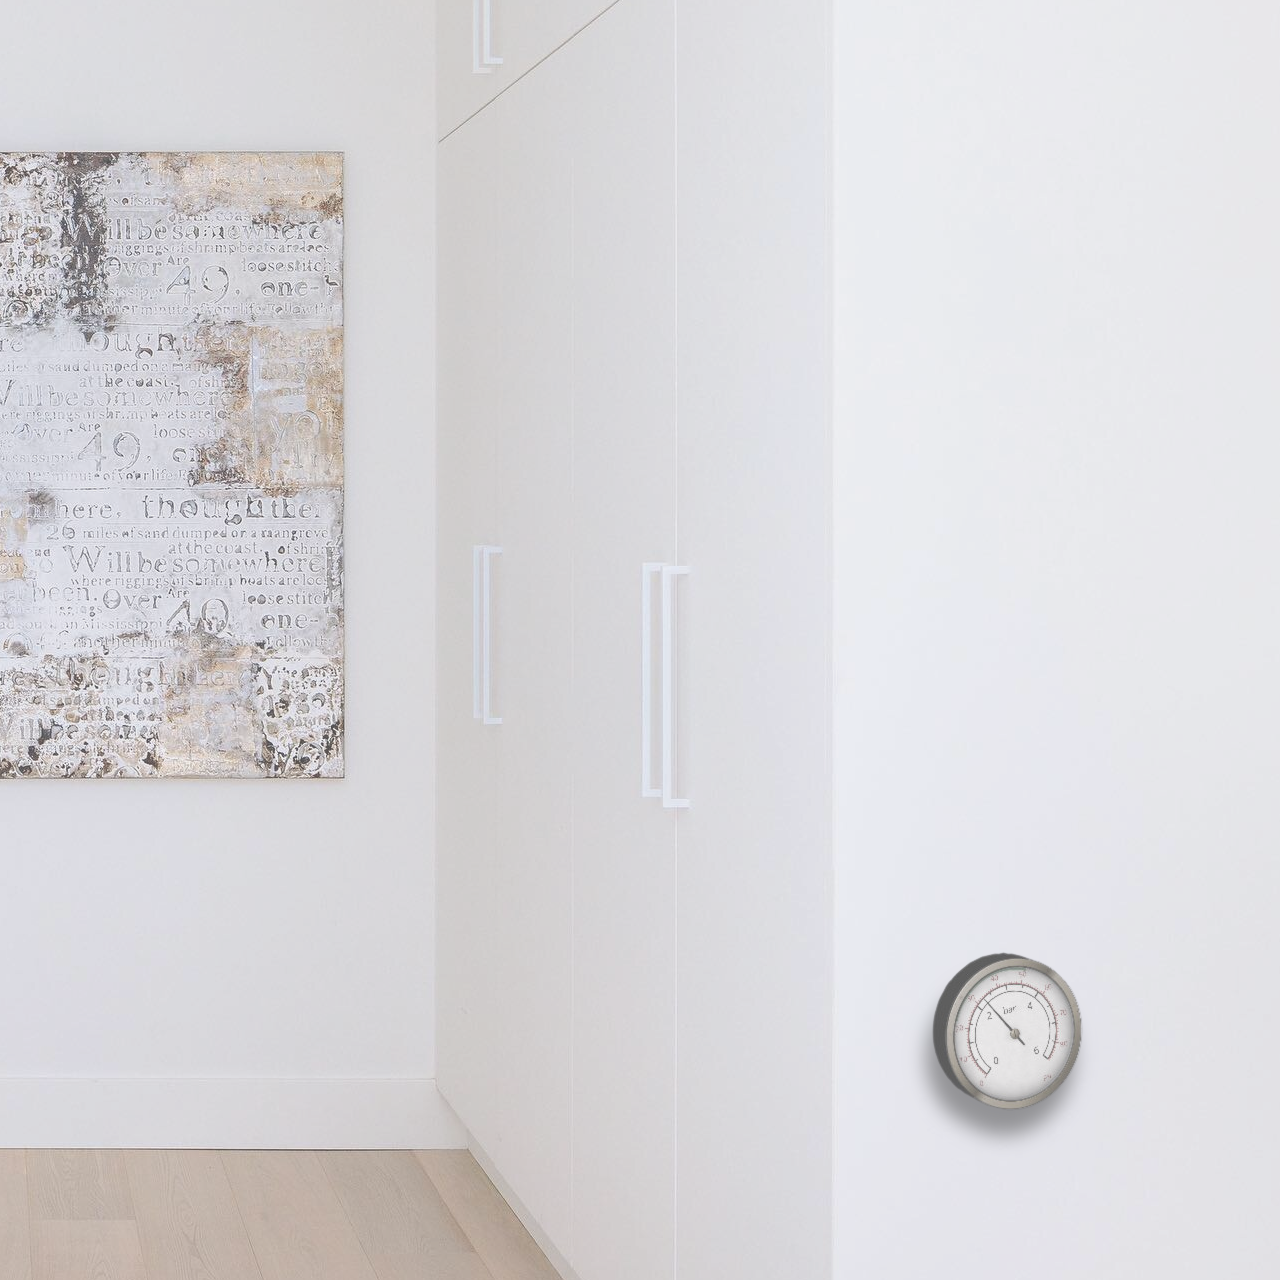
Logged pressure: 2.25
